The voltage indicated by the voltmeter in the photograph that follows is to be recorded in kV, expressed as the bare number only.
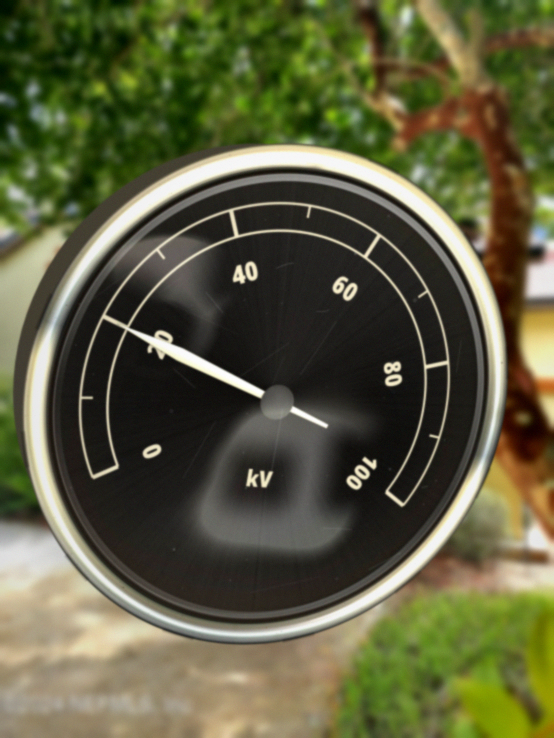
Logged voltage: 20
